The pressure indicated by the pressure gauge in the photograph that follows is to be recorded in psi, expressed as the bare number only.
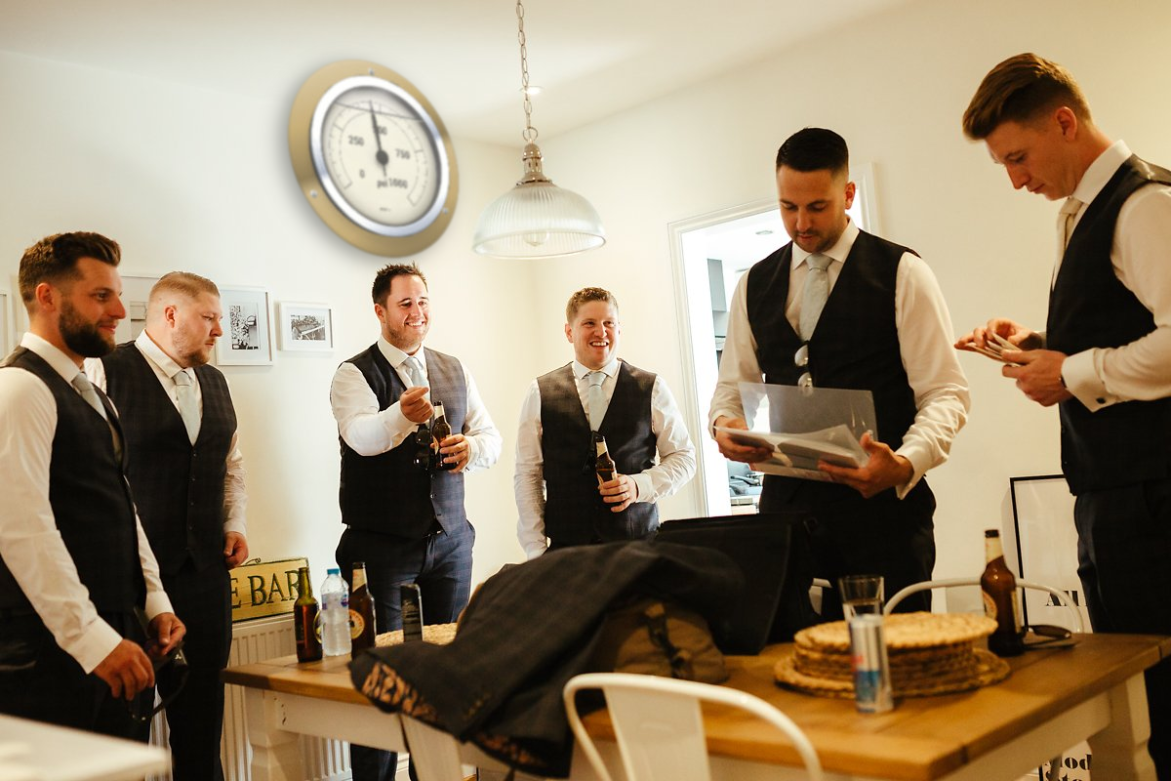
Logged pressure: 450
